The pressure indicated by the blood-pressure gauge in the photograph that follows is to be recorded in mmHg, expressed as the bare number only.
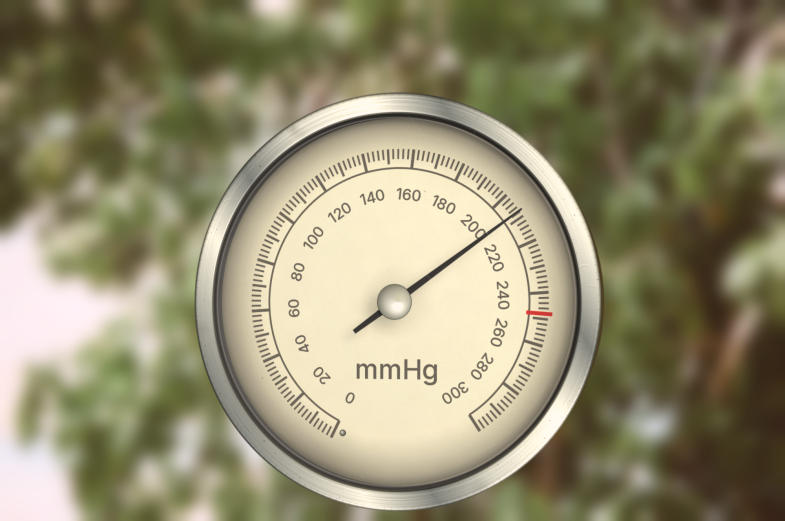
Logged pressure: 208
